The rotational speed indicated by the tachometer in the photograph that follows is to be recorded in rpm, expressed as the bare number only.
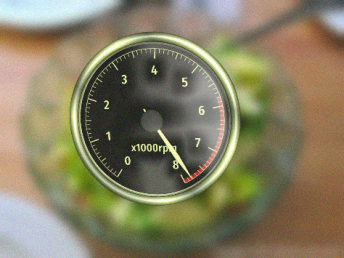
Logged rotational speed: 7800
